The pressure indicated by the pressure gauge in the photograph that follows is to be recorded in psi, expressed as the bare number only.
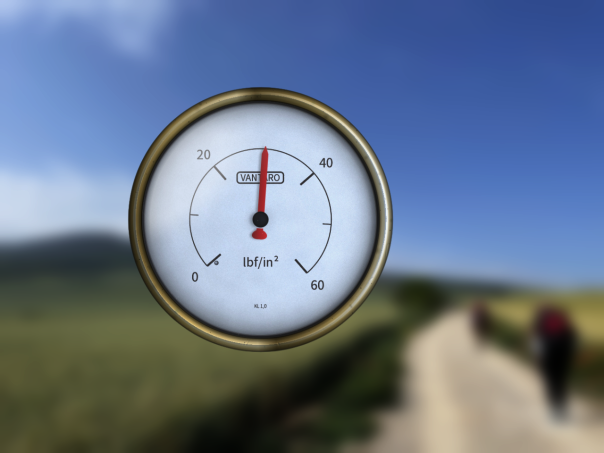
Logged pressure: 30
